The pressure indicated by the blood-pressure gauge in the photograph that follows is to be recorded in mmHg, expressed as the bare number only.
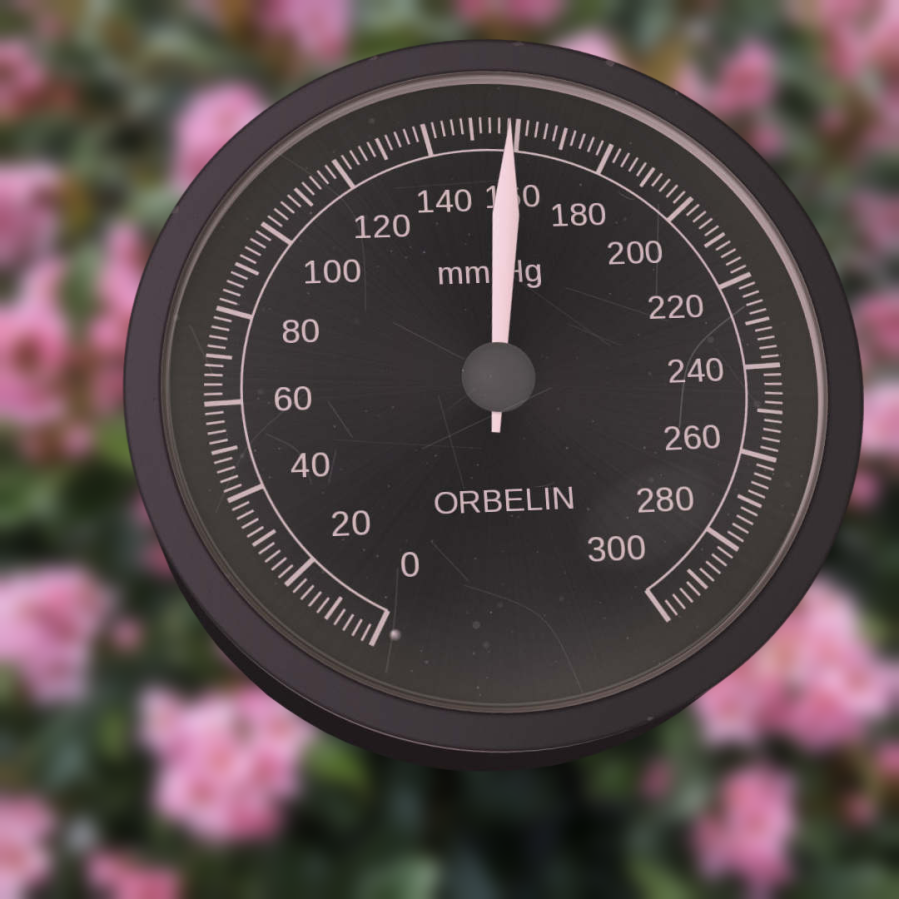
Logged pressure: 158
